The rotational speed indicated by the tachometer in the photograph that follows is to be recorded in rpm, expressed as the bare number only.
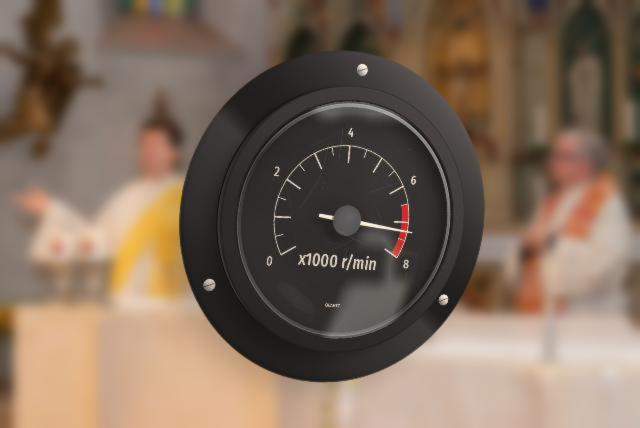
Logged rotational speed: 7250
